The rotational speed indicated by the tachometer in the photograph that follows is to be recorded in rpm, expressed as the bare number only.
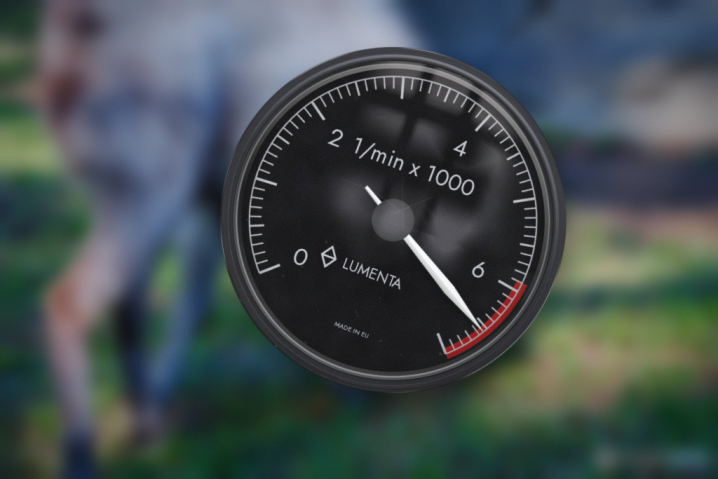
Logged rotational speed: 6550
